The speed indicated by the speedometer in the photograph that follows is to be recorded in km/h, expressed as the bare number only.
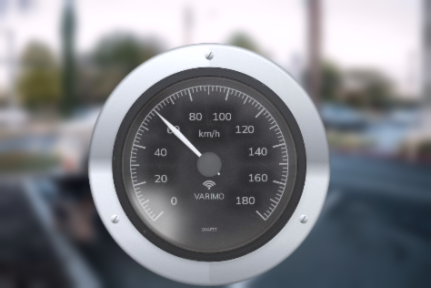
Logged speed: 60
